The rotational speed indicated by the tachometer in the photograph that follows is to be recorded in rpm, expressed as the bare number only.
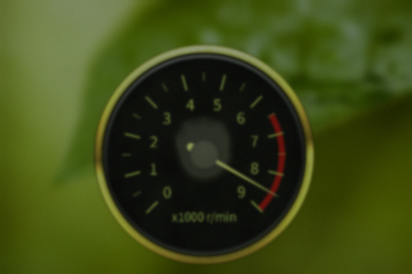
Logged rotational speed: 8500
